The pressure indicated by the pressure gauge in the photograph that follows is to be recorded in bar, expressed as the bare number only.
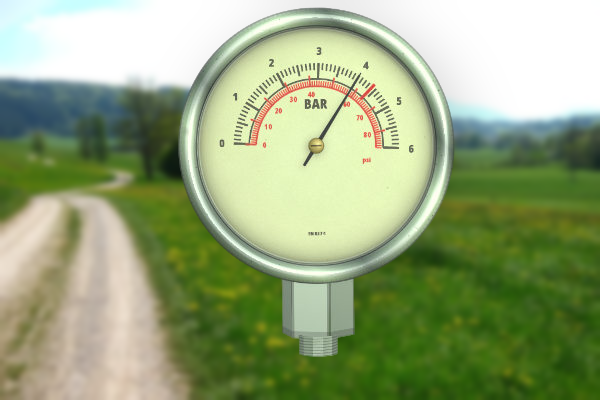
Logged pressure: 4
